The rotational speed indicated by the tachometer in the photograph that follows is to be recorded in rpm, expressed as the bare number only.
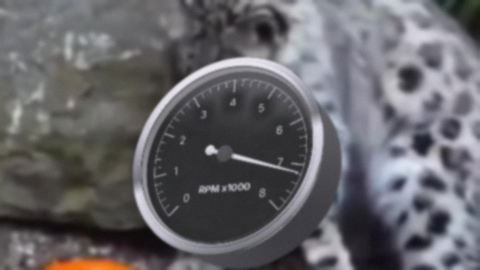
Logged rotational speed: 7200
